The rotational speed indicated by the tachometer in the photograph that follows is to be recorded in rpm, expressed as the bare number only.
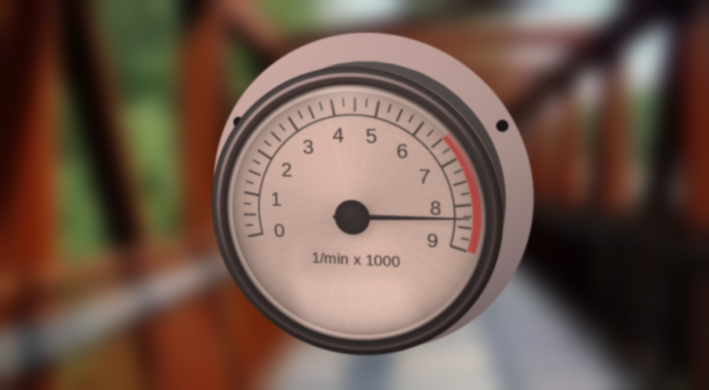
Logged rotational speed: 8250
